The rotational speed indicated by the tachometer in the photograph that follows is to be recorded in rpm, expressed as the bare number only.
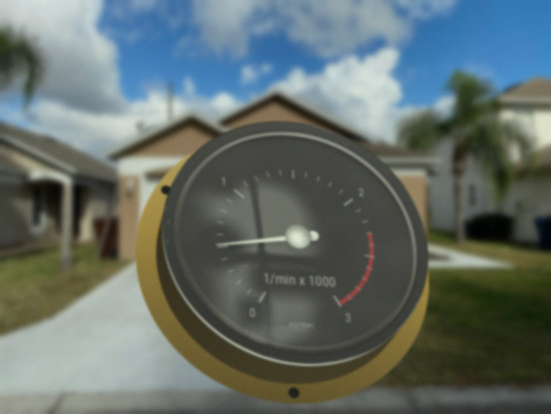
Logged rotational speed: 500
